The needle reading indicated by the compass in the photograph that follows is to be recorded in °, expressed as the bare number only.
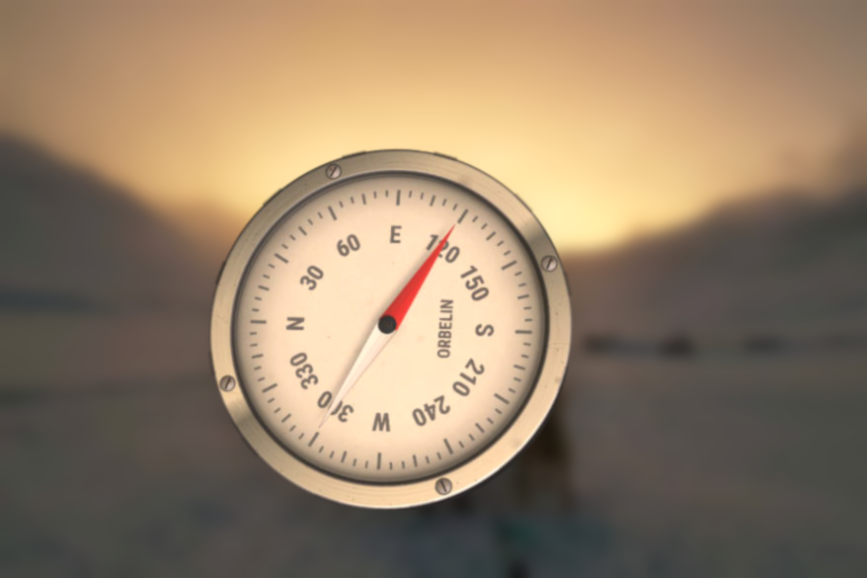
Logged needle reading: 120
